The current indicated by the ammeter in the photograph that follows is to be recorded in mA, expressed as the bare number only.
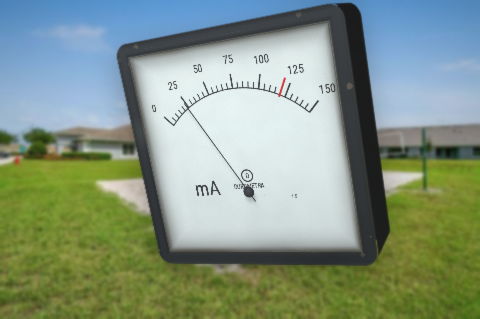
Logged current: 25
